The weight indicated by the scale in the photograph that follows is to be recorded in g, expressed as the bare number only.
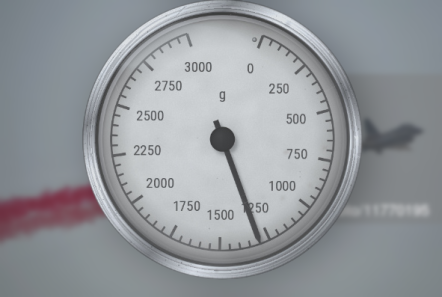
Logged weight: 1300
